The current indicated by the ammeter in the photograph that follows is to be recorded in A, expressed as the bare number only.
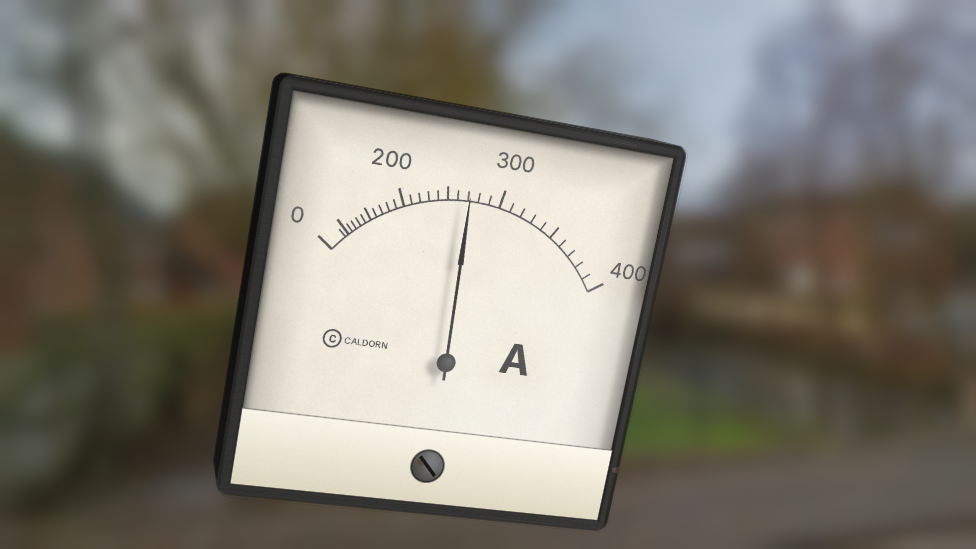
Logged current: 270
